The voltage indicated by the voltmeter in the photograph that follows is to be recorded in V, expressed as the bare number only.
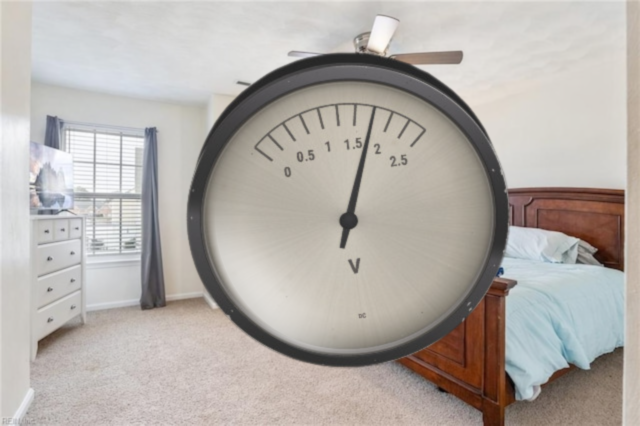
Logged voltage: 1.75
